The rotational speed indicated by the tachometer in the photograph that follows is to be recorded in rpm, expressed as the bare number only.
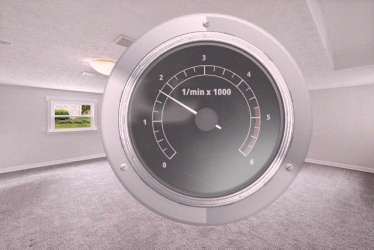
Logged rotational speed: 1750
